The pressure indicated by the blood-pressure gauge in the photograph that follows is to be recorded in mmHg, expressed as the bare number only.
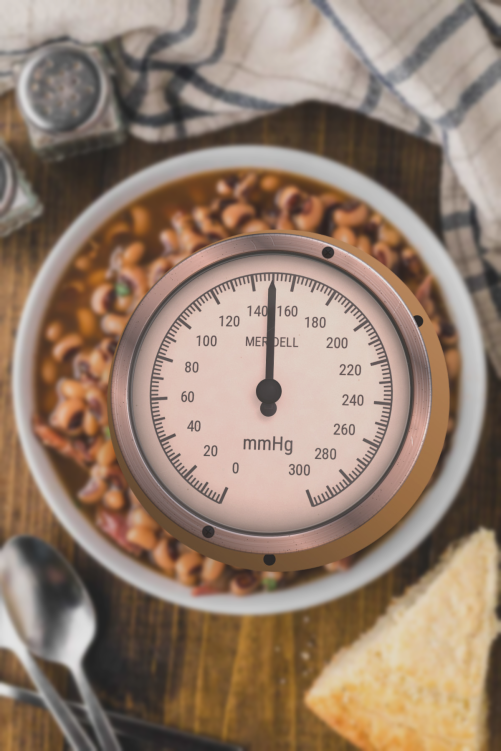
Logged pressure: 150
